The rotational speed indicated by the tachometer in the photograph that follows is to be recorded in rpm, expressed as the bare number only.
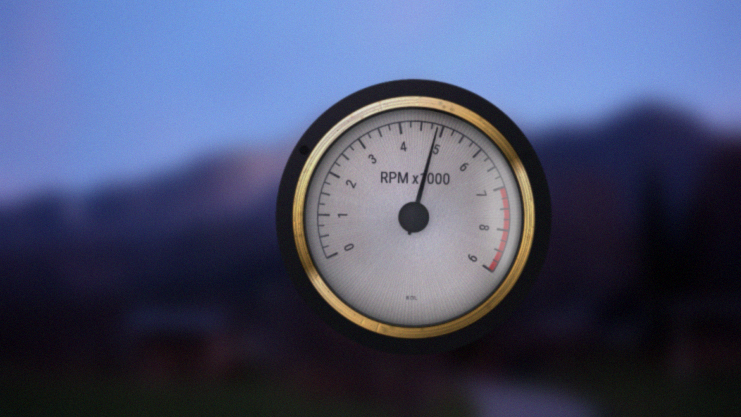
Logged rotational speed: 4875
